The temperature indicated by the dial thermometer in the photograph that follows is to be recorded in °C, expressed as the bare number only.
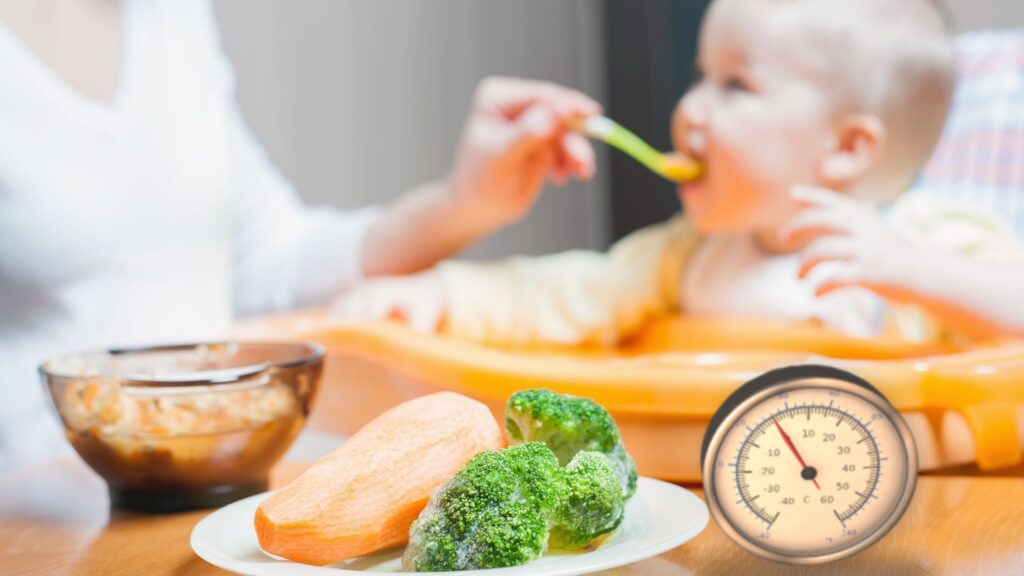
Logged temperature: 0
